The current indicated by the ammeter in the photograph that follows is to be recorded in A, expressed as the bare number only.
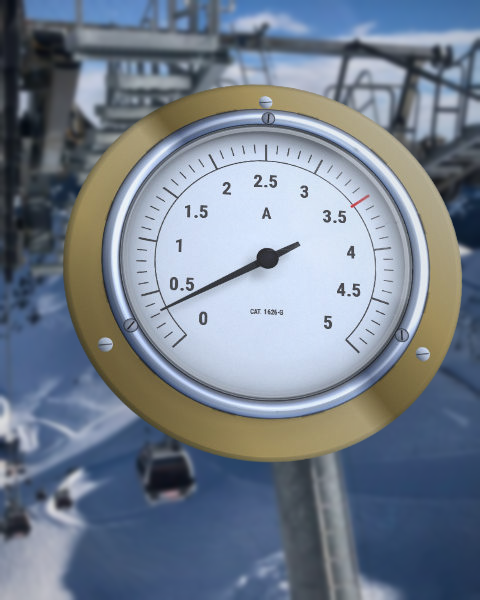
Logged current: 0.3
